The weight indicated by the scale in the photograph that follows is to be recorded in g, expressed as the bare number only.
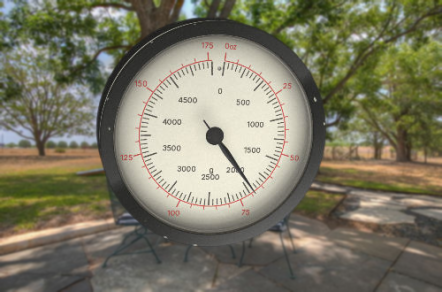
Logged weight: 1950
